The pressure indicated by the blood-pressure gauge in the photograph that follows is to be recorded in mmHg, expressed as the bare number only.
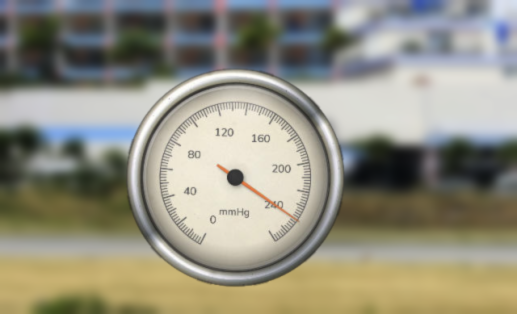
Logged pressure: 240
